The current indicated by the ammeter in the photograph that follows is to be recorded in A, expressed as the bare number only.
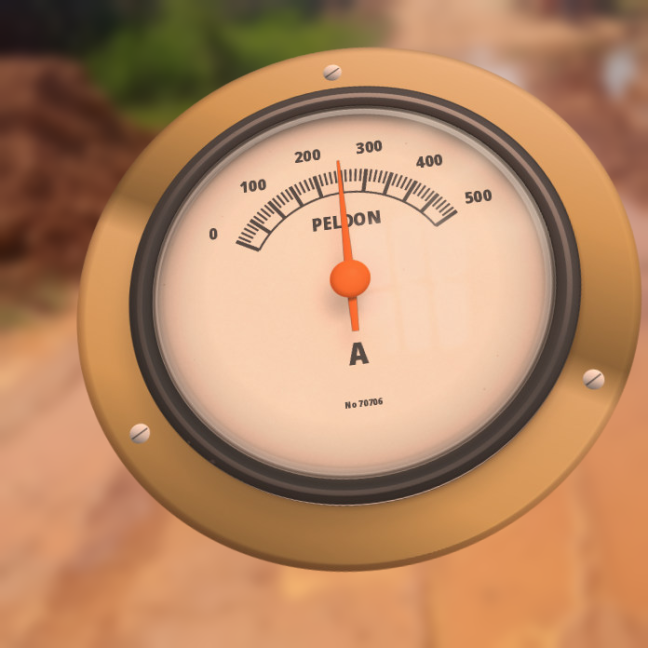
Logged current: 250
